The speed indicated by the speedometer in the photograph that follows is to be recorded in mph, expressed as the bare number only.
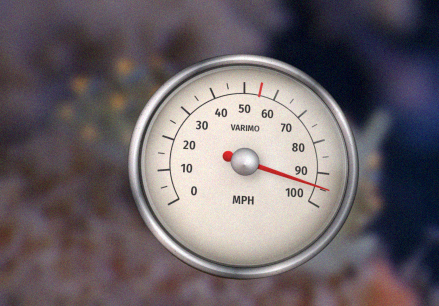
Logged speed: 95
